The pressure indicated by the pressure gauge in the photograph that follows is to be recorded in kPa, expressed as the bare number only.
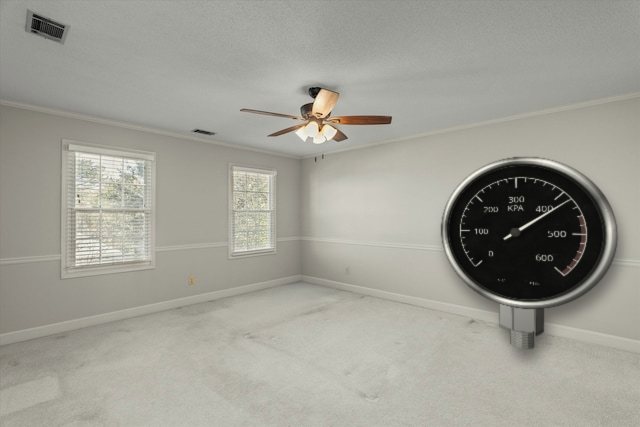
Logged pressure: 420
